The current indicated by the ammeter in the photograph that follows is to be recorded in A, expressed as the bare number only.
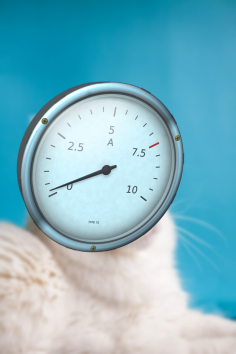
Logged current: 0.25
